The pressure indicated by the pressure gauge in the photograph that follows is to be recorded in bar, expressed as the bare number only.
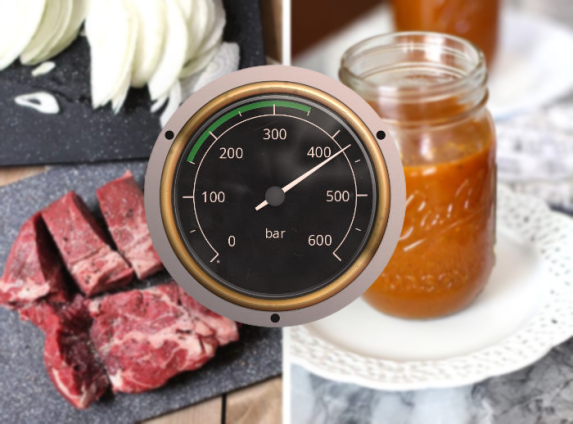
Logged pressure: 425
